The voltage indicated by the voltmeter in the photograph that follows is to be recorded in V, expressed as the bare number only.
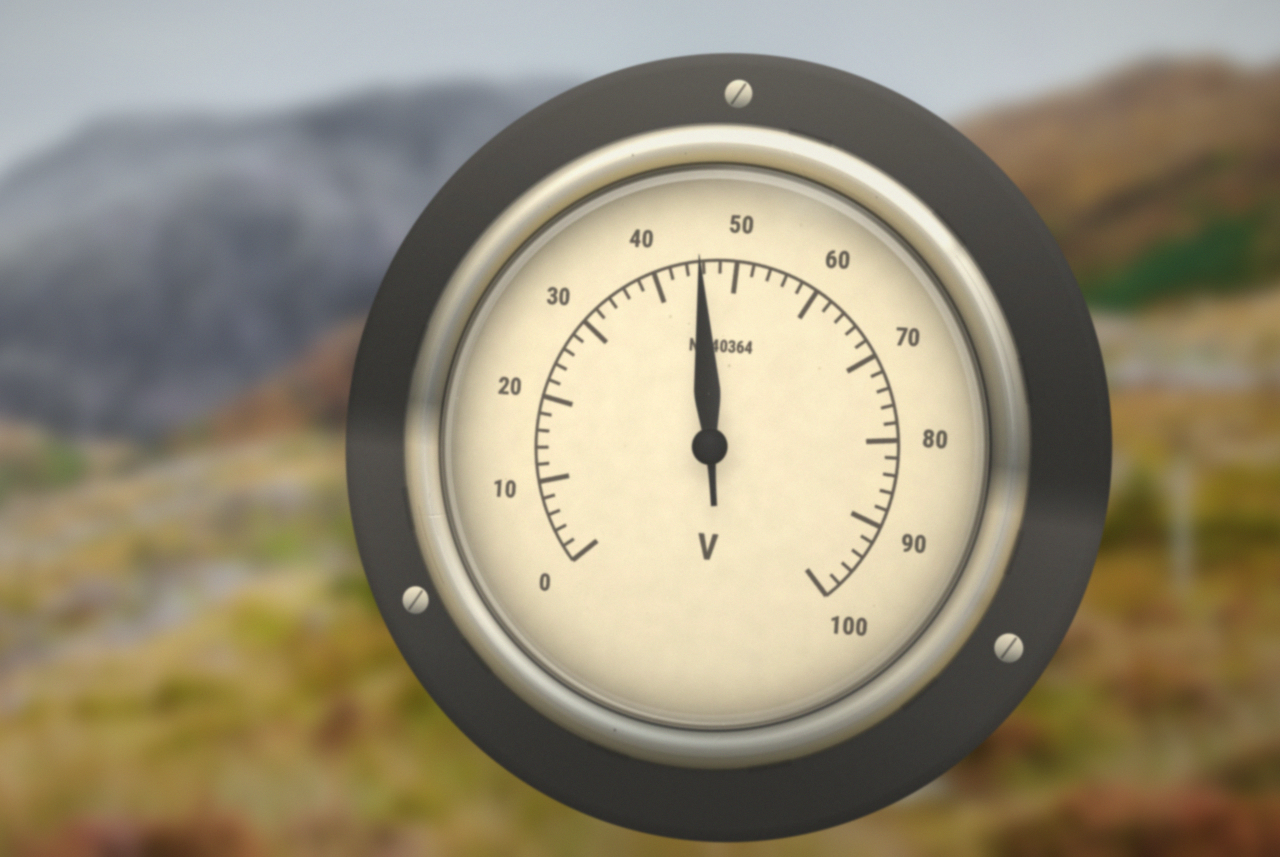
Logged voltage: 46
